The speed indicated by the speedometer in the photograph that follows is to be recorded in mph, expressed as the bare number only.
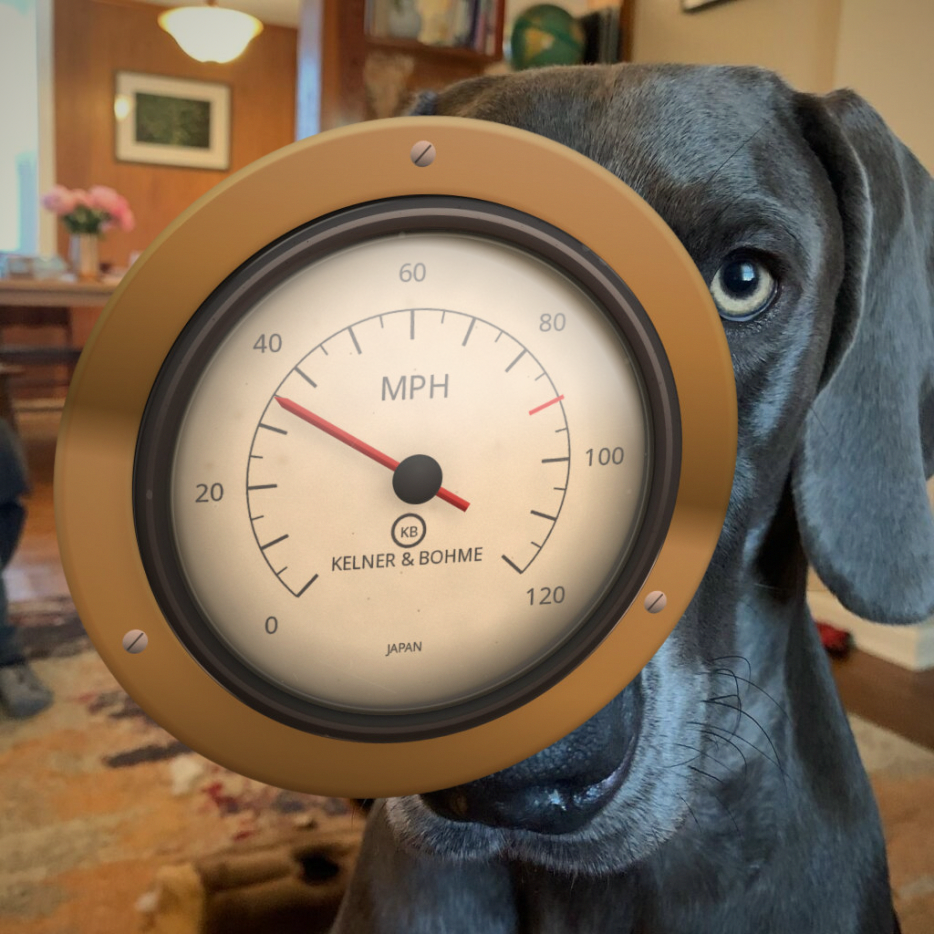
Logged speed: 35
